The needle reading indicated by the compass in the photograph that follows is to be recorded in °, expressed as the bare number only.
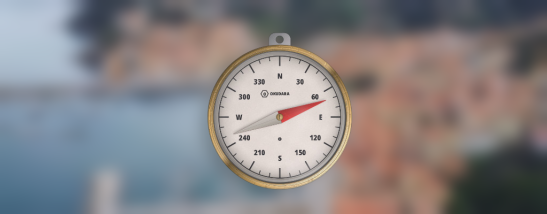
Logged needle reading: 70
